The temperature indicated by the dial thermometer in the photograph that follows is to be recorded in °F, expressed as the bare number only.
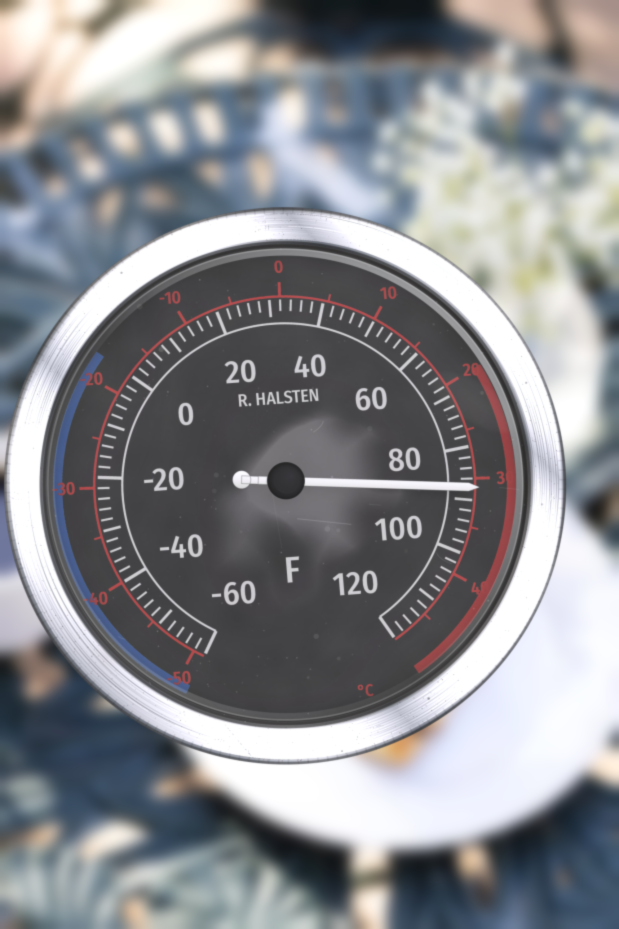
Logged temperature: 88
